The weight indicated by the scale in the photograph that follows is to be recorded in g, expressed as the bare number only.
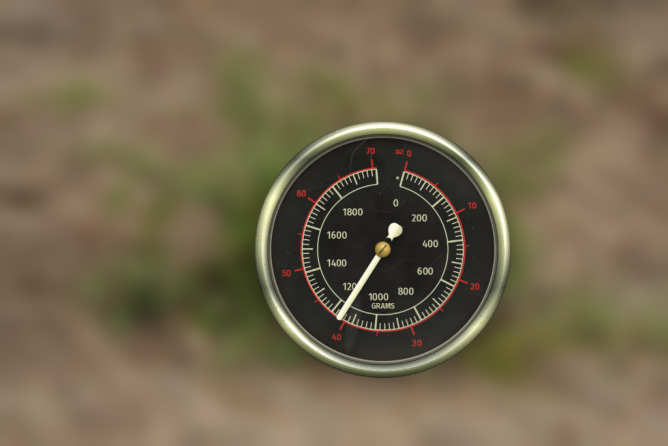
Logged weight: 1160
